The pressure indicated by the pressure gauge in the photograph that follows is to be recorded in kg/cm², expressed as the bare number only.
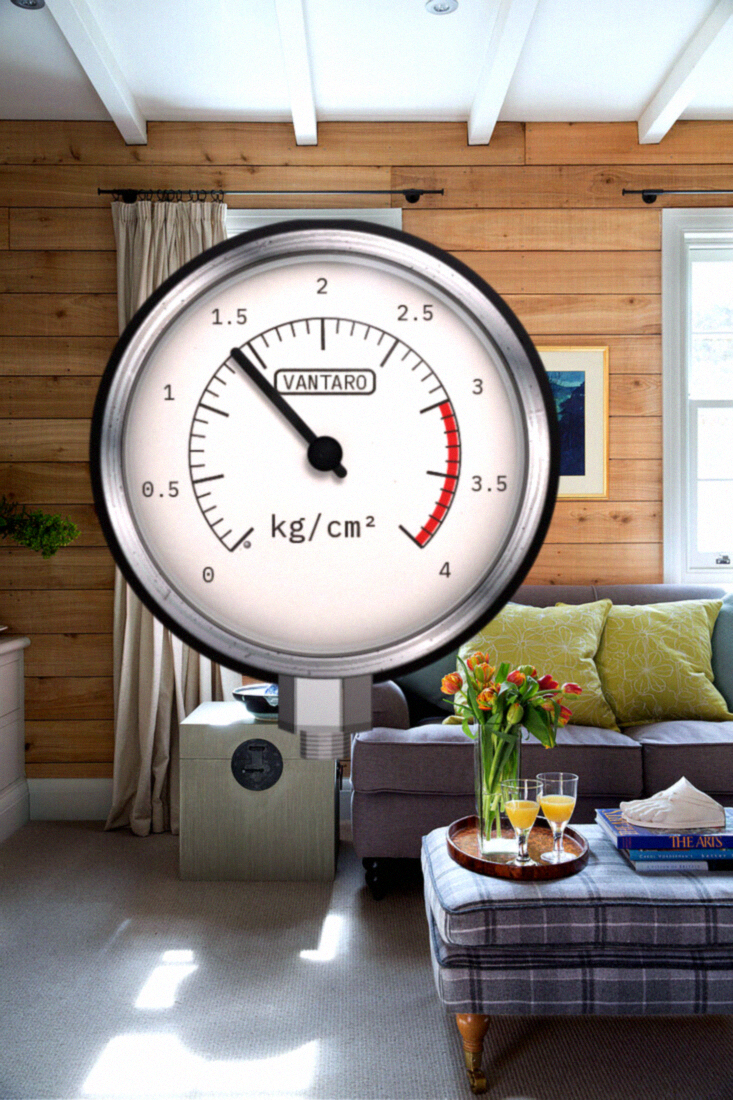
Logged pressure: 1.4
